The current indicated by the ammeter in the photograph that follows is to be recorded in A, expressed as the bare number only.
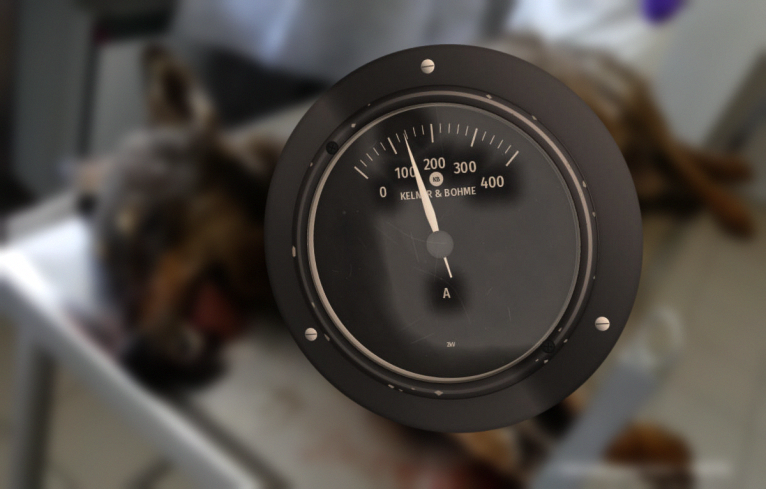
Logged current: 140
